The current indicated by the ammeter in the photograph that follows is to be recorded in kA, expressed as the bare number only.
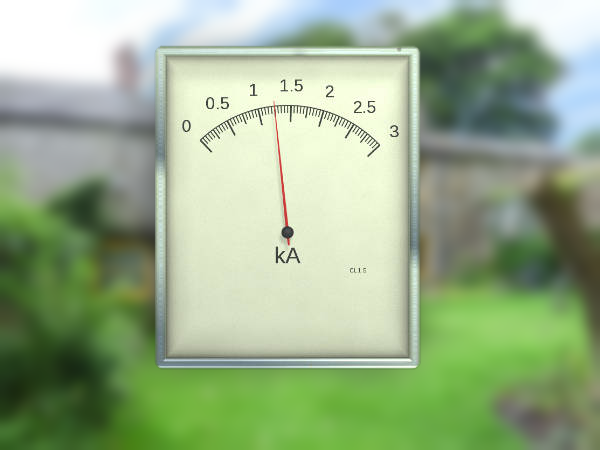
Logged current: 1.25
